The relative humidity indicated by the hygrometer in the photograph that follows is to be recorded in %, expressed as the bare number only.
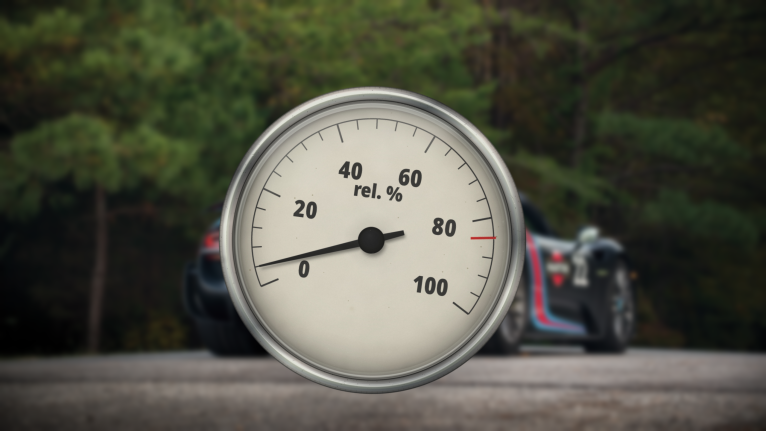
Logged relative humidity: 4
